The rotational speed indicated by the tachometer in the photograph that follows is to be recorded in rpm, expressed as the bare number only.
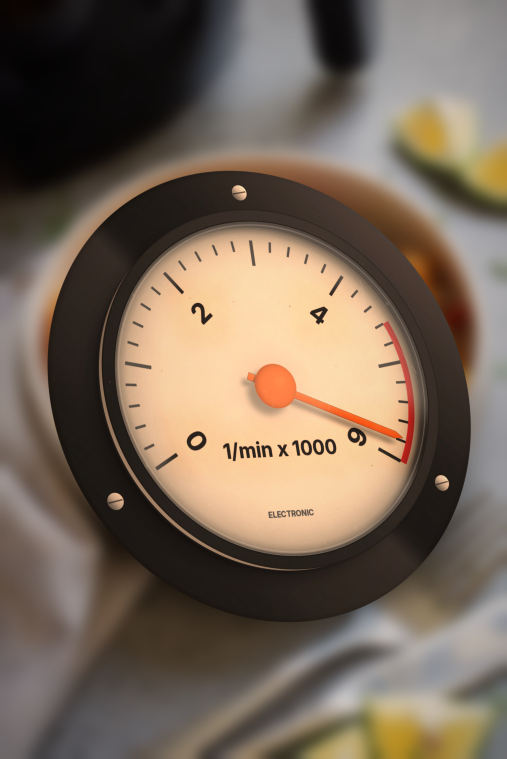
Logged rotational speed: 5800
